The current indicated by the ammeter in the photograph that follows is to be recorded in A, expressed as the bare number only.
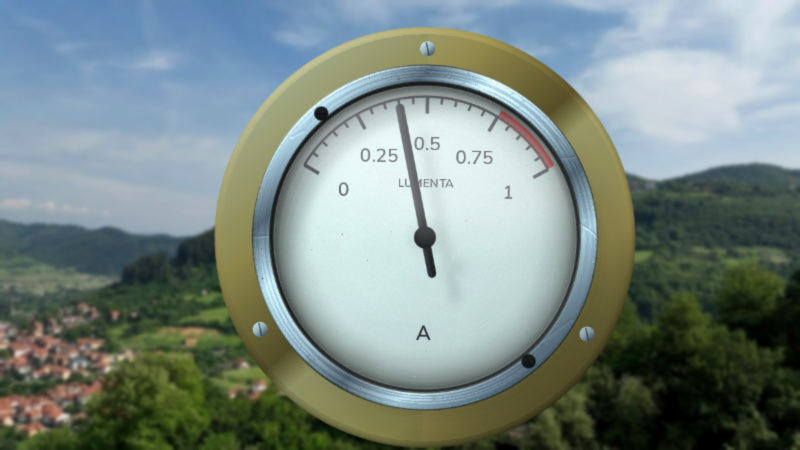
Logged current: 0.4
